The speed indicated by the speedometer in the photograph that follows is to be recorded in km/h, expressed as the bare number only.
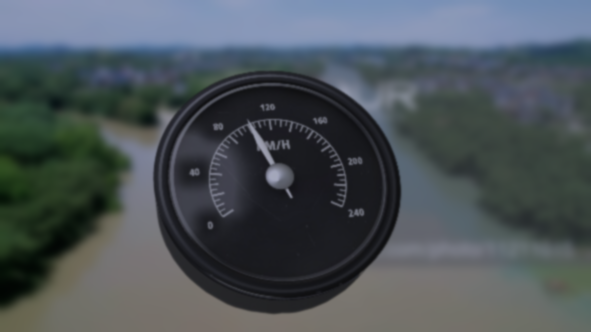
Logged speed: 100
